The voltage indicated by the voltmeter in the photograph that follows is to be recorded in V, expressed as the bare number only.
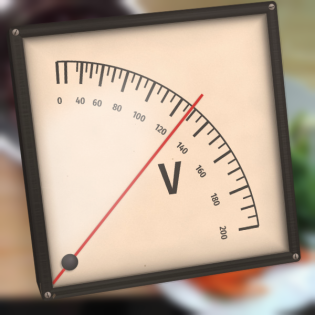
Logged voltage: 127.5
